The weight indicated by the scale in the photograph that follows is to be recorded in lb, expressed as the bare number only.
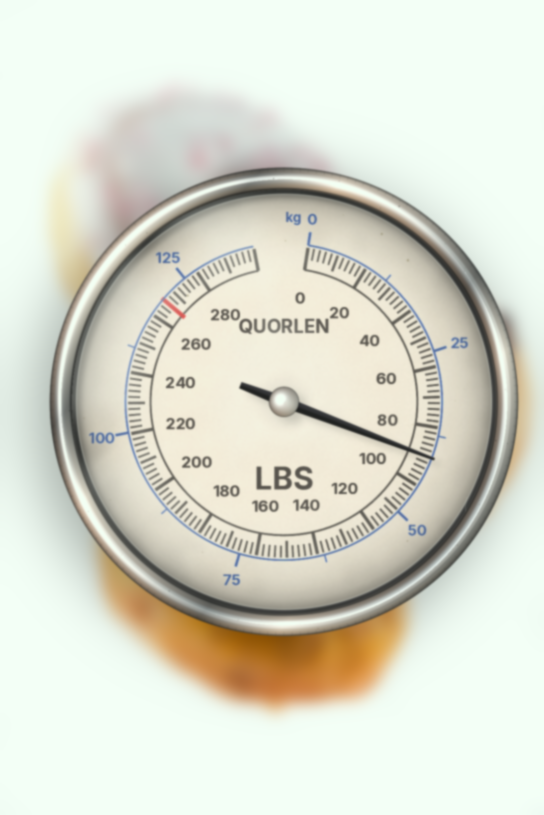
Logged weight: 90
